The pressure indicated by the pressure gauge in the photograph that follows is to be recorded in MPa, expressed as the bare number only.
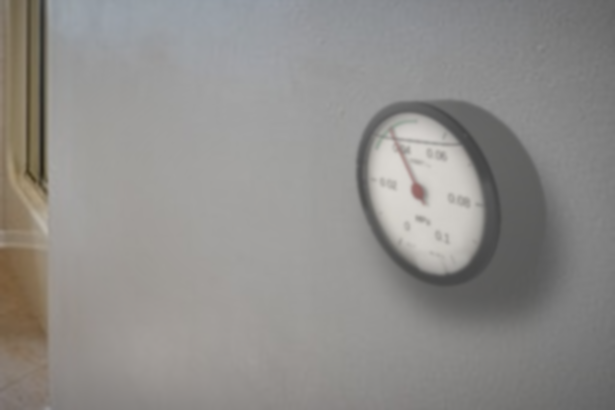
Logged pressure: 0.04
